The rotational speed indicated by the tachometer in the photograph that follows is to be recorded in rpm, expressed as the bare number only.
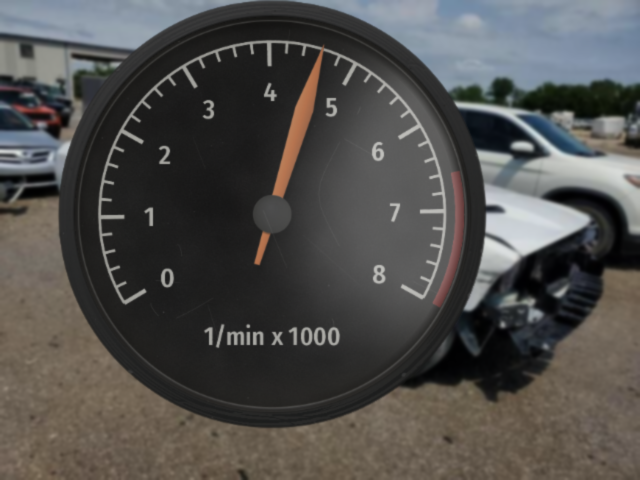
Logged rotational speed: 4600
